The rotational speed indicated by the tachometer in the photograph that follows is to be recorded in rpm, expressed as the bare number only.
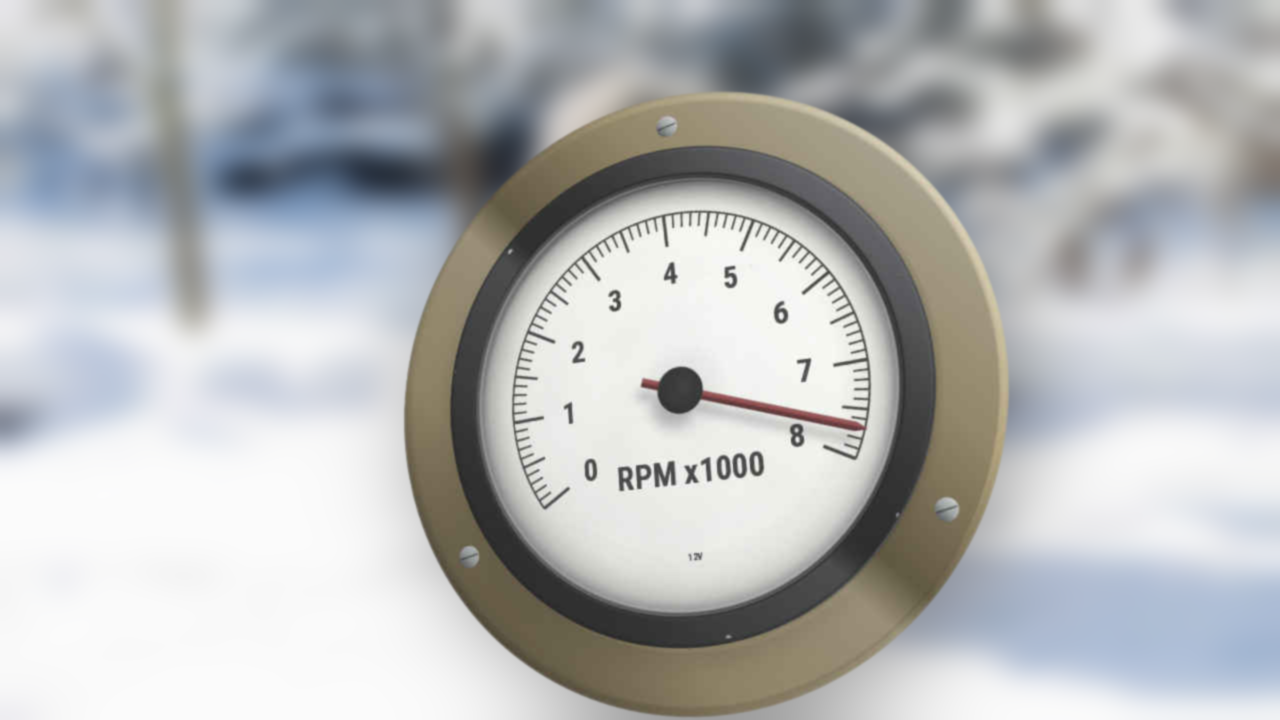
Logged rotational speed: 7700
